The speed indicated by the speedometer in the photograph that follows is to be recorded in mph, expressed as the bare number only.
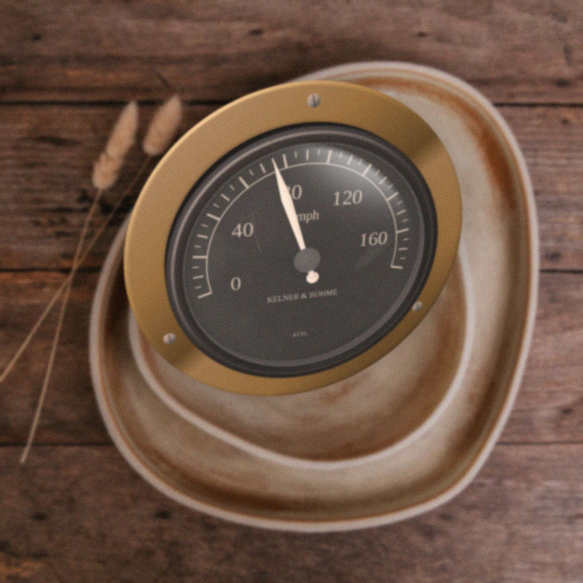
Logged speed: 75
